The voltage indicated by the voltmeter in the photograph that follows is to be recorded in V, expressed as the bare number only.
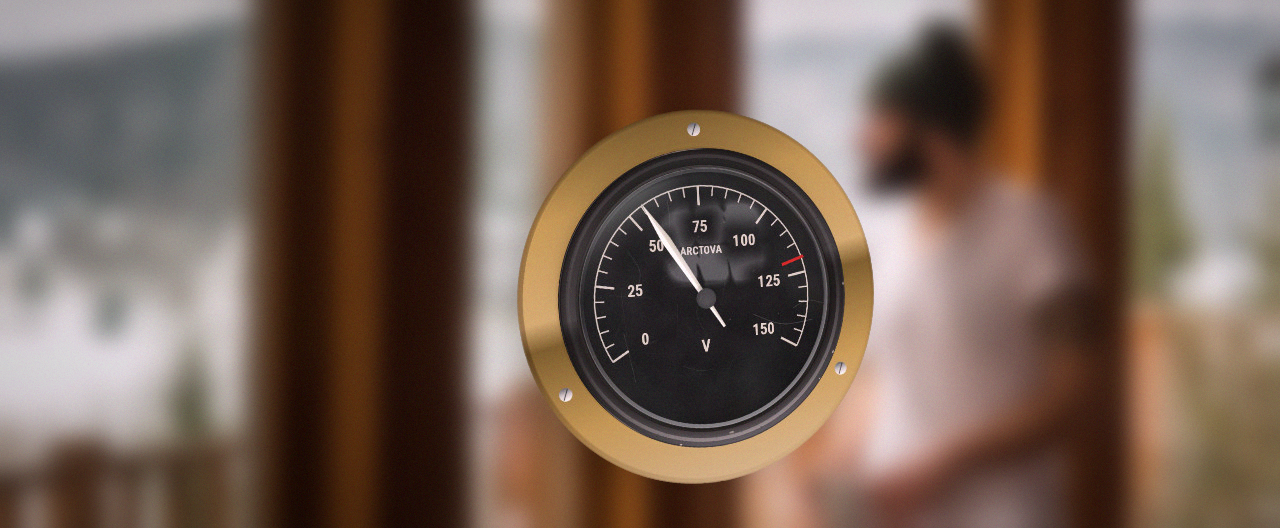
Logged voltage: 55
